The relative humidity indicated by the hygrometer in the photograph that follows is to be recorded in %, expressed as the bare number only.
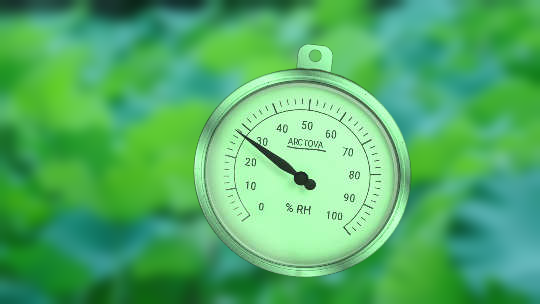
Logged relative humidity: 28
